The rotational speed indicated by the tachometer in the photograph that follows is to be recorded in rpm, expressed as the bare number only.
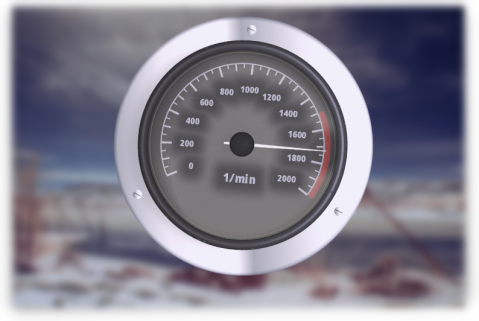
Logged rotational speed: 1725
